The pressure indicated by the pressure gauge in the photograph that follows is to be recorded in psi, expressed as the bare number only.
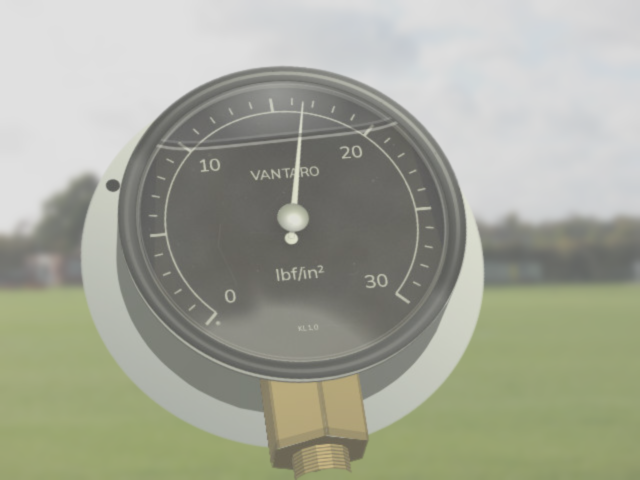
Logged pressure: 16.5
